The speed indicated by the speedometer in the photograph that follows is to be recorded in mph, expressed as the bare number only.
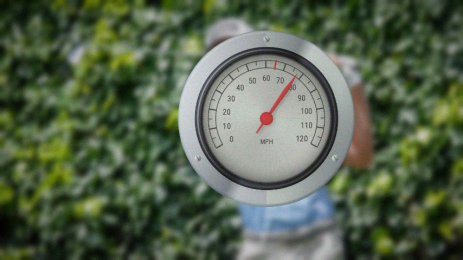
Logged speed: 77.5
